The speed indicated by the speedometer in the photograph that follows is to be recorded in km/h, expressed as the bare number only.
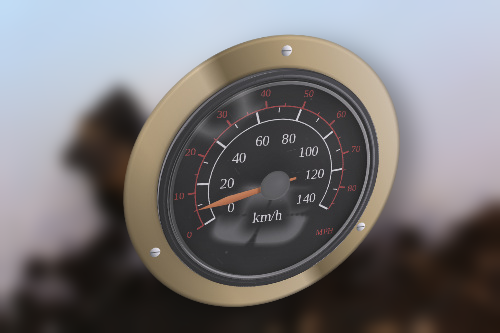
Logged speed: 10
